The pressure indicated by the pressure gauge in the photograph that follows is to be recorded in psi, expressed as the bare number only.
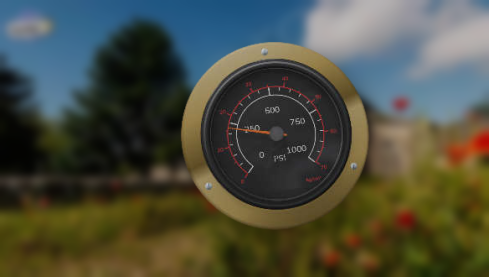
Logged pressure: 225
